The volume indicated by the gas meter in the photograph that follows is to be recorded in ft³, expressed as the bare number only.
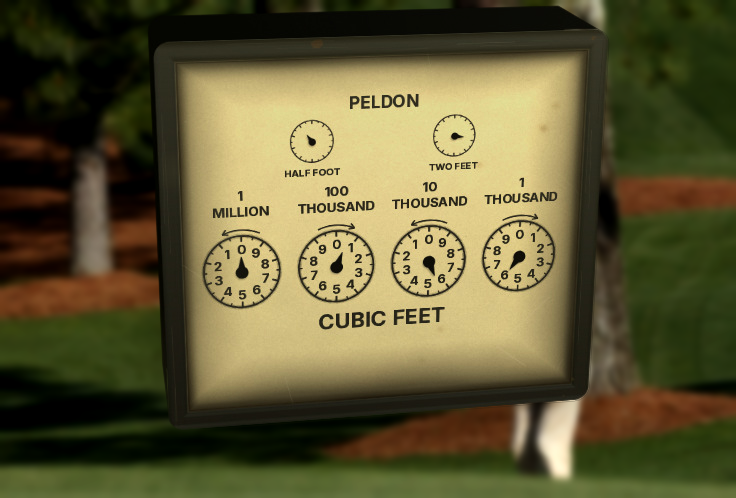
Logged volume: 5600
